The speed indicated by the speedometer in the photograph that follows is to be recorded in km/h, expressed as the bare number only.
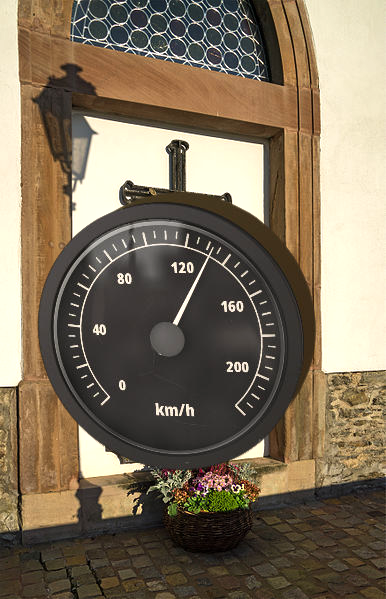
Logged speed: 132.5
